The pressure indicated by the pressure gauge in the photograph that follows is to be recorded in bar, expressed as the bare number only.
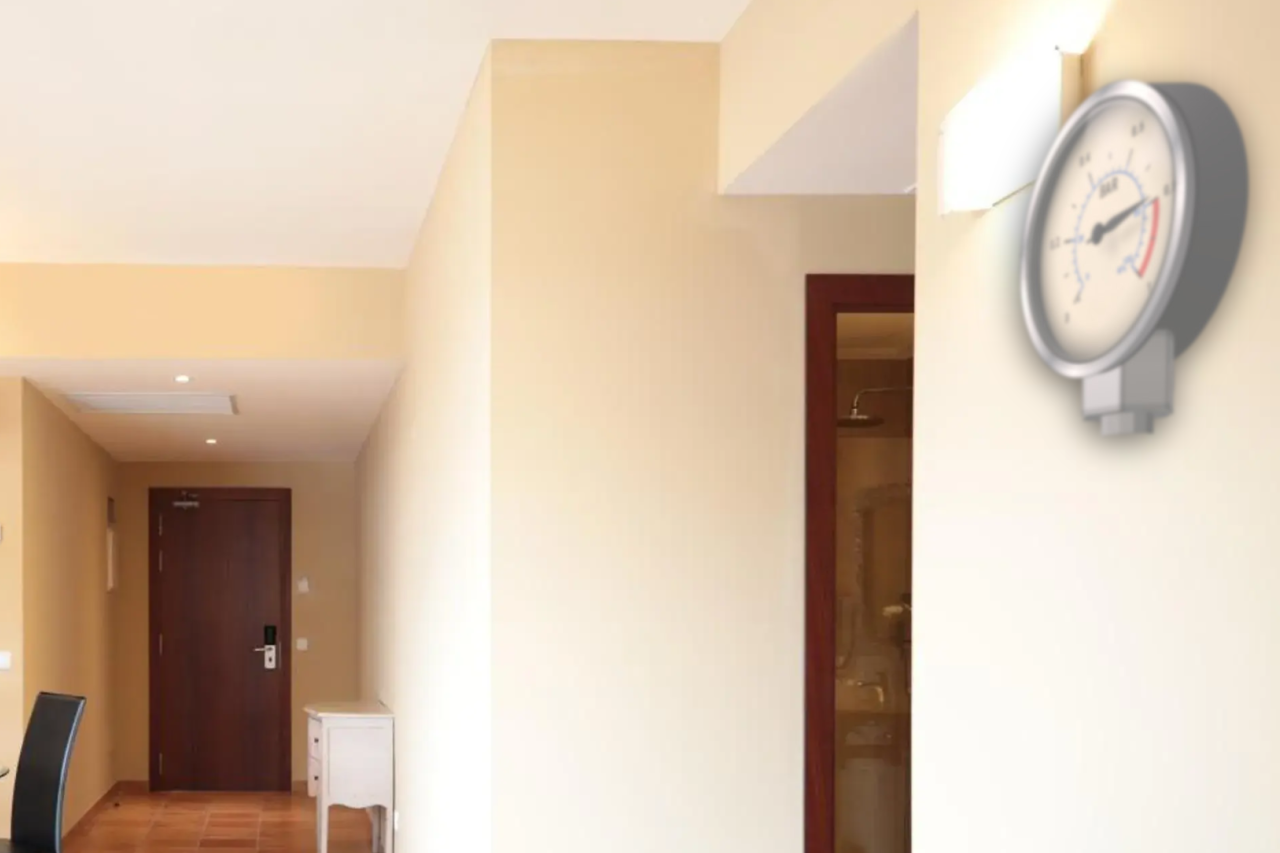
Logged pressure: 0.8
